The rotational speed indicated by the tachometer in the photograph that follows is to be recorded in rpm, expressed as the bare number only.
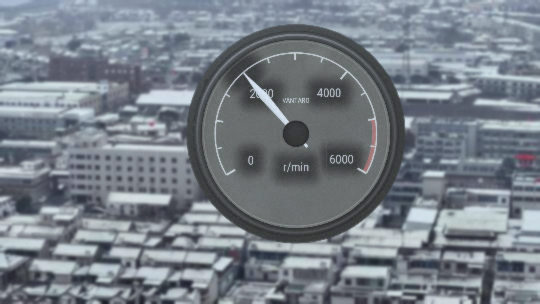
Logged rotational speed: 2000
